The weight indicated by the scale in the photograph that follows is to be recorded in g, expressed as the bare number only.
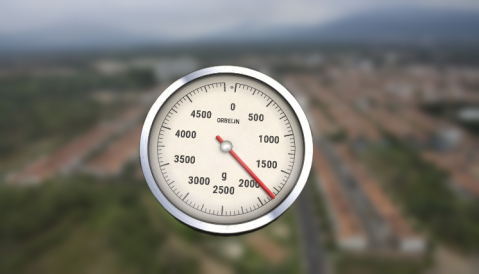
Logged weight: 1850
